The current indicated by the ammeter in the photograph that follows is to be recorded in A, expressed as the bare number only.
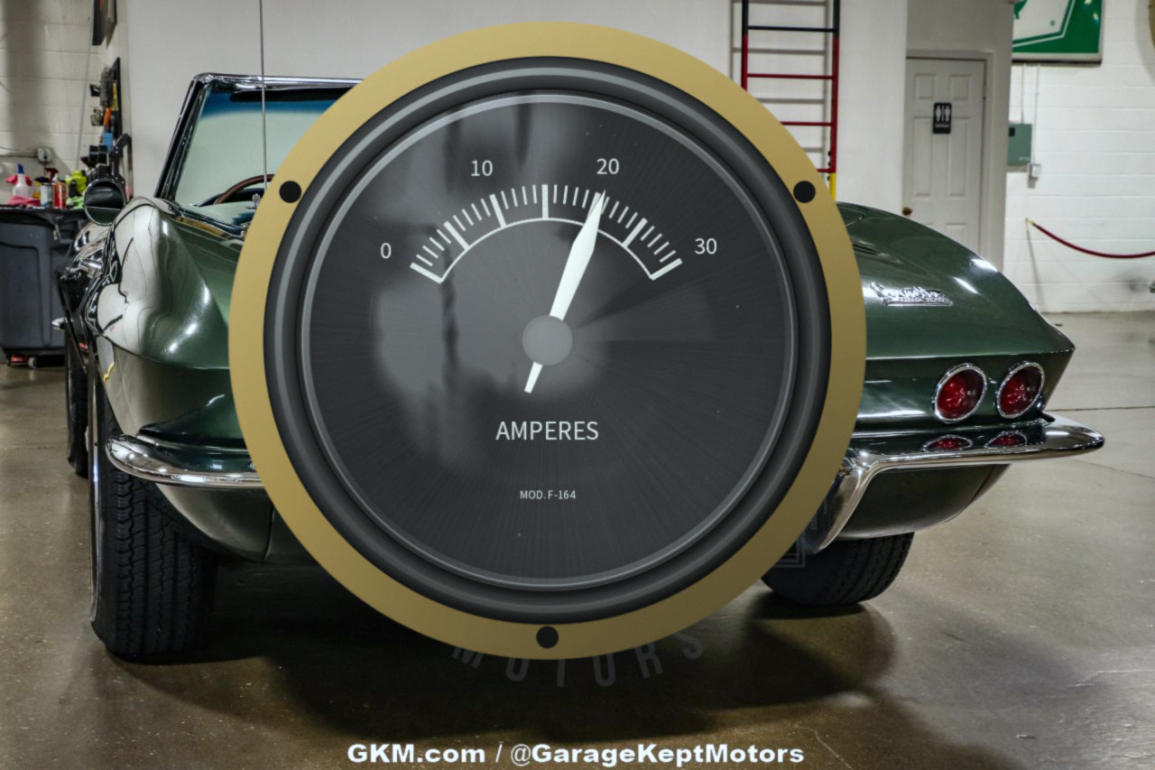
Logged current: 20.5
